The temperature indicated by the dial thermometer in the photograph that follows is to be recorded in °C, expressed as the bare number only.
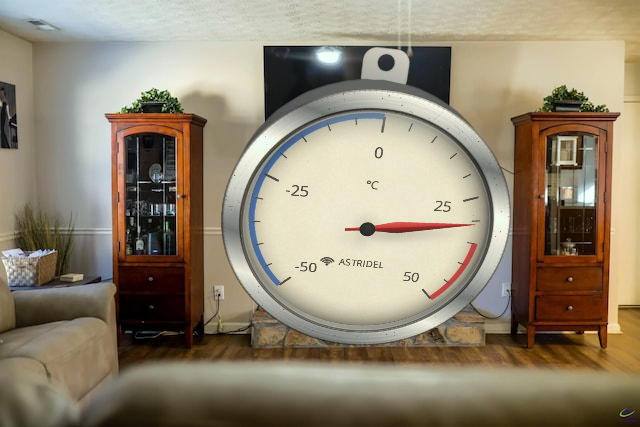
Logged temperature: 30
